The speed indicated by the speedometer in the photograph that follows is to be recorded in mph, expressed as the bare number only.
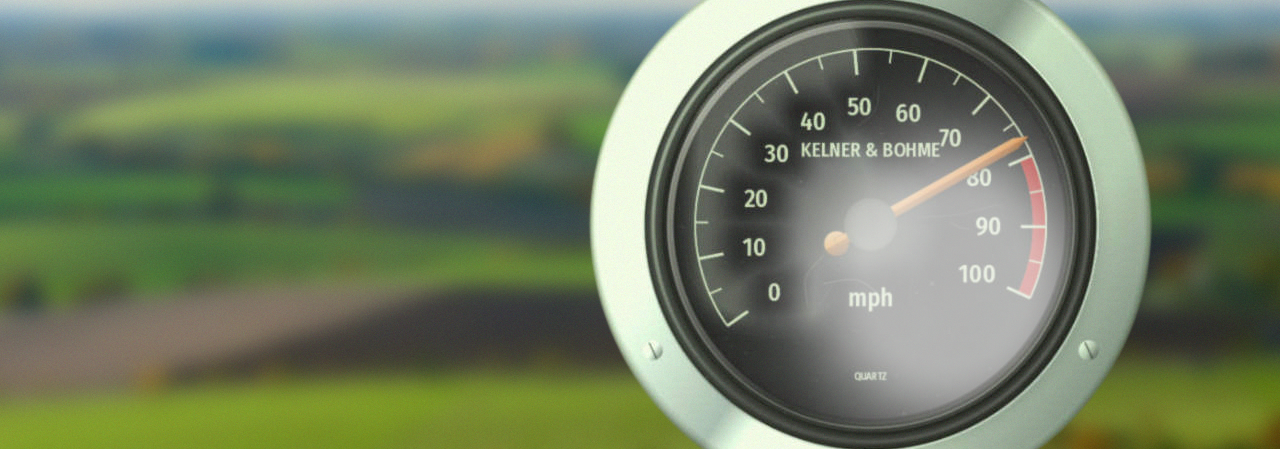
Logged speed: 77.5
